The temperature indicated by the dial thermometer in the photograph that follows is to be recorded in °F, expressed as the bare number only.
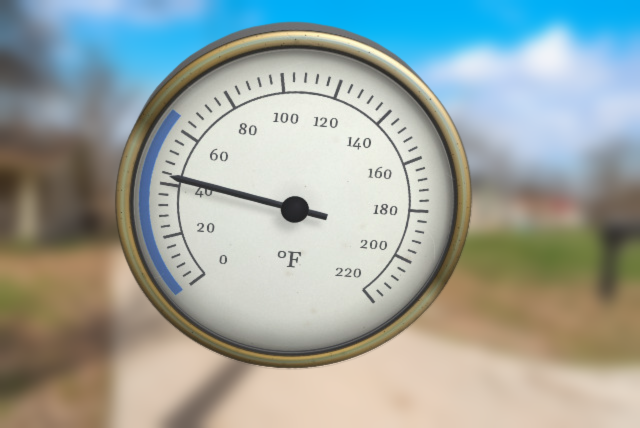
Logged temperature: 44
